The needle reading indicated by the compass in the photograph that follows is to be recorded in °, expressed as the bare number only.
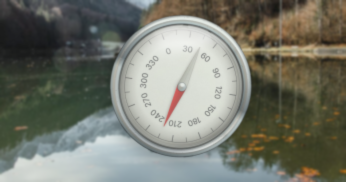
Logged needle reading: 225
